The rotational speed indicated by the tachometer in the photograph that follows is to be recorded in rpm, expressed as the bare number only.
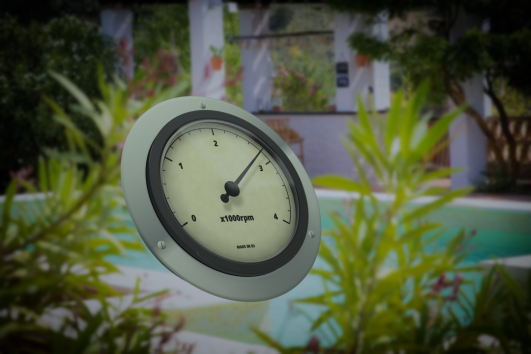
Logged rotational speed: 2800
